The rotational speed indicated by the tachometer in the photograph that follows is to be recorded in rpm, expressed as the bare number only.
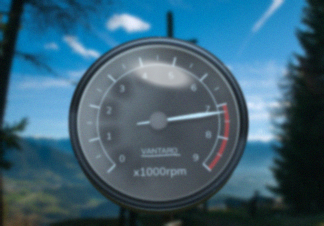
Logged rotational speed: 7250
